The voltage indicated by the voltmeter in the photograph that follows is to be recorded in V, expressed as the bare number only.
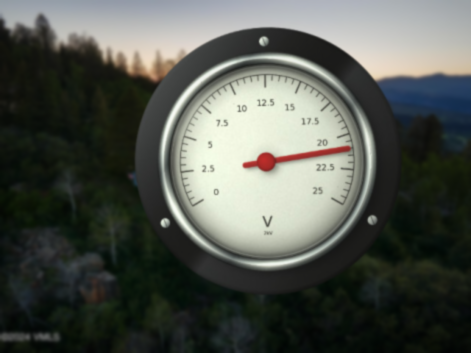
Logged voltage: 21
